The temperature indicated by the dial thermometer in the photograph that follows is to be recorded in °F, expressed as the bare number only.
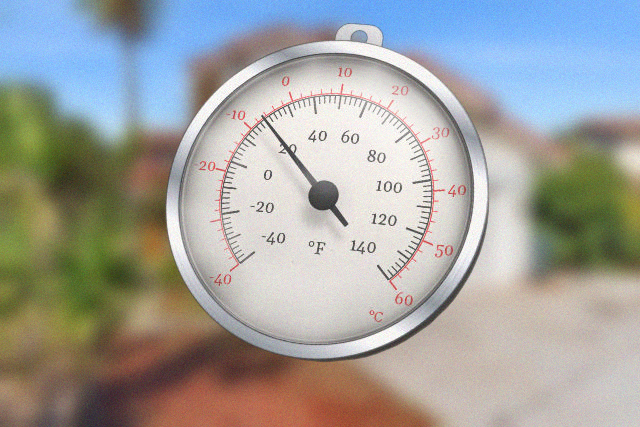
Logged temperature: 20
